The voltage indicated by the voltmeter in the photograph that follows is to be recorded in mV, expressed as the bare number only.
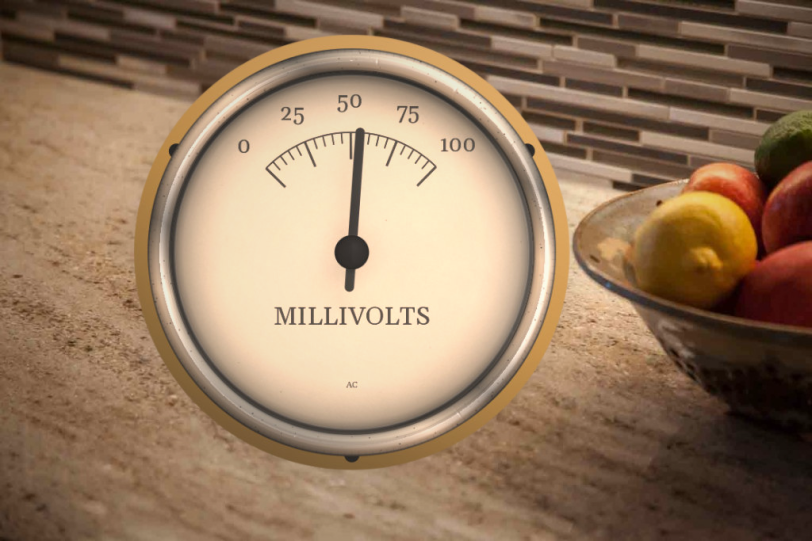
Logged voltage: 55
